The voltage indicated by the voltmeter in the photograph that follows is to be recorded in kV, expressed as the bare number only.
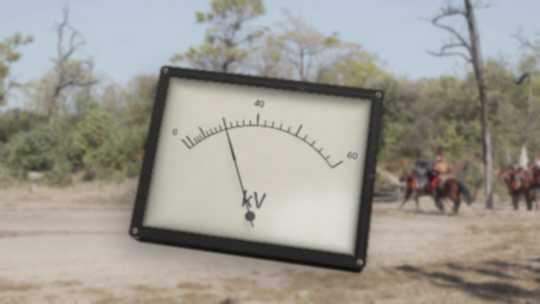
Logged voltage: 30
